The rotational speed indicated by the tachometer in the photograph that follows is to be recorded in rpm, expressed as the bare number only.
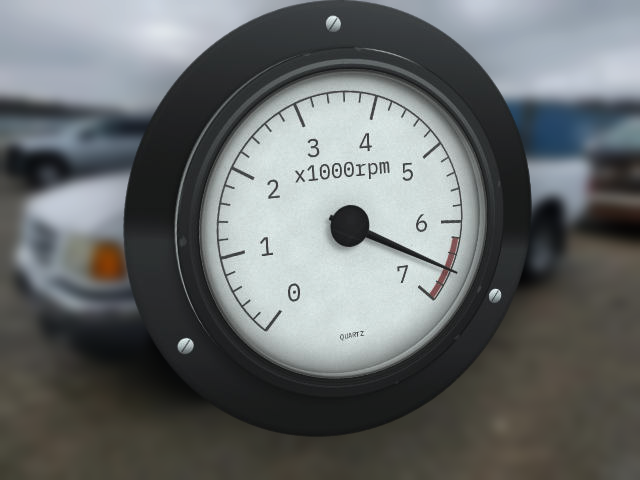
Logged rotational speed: 6600
